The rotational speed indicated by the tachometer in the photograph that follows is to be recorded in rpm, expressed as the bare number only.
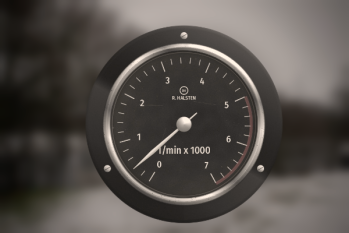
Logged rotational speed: 400
